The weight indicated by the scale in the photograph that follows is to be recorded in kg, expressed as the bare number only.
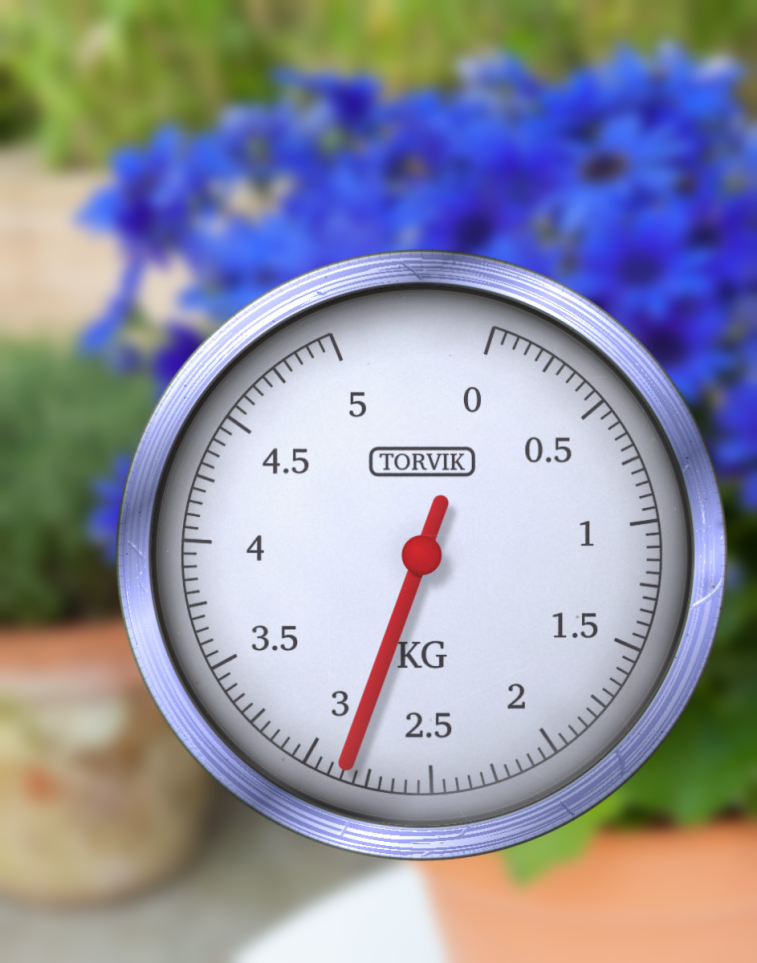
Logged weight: 2.85
